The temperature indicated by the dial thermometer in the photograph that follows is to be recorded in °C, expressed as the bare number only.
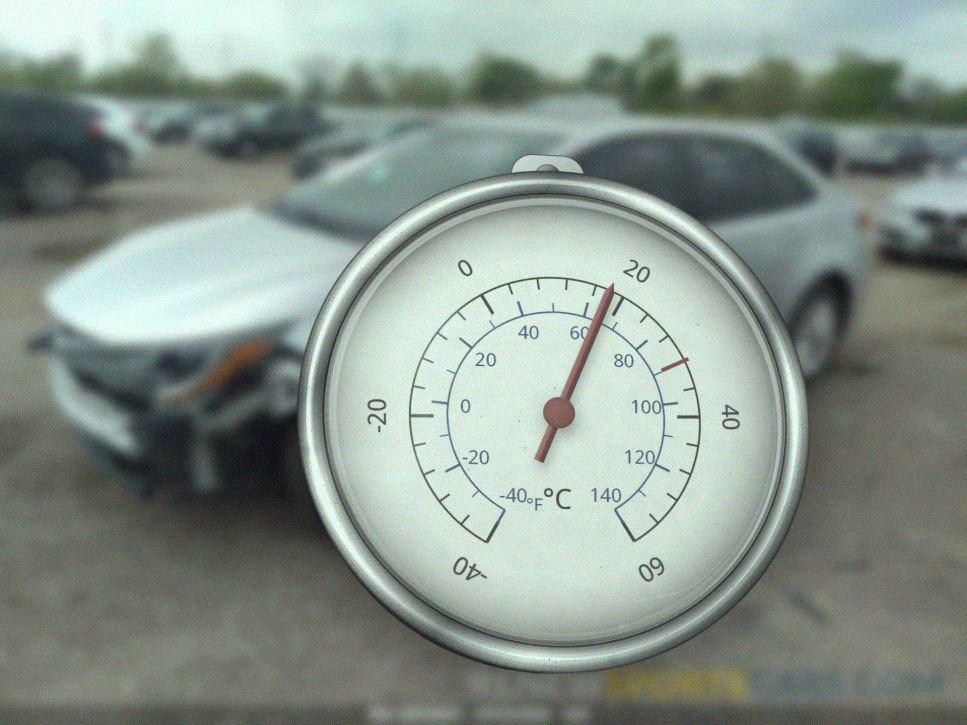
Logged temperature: 18
